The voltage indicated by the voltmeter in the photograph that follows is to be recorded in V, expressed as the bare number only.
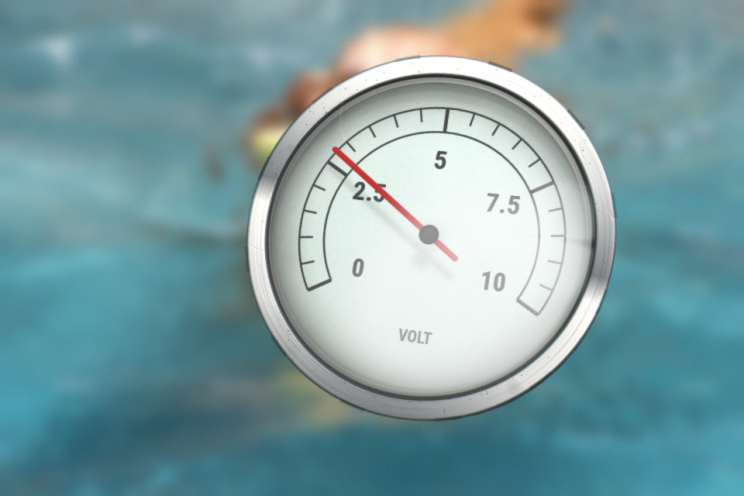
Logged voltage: 2.75
